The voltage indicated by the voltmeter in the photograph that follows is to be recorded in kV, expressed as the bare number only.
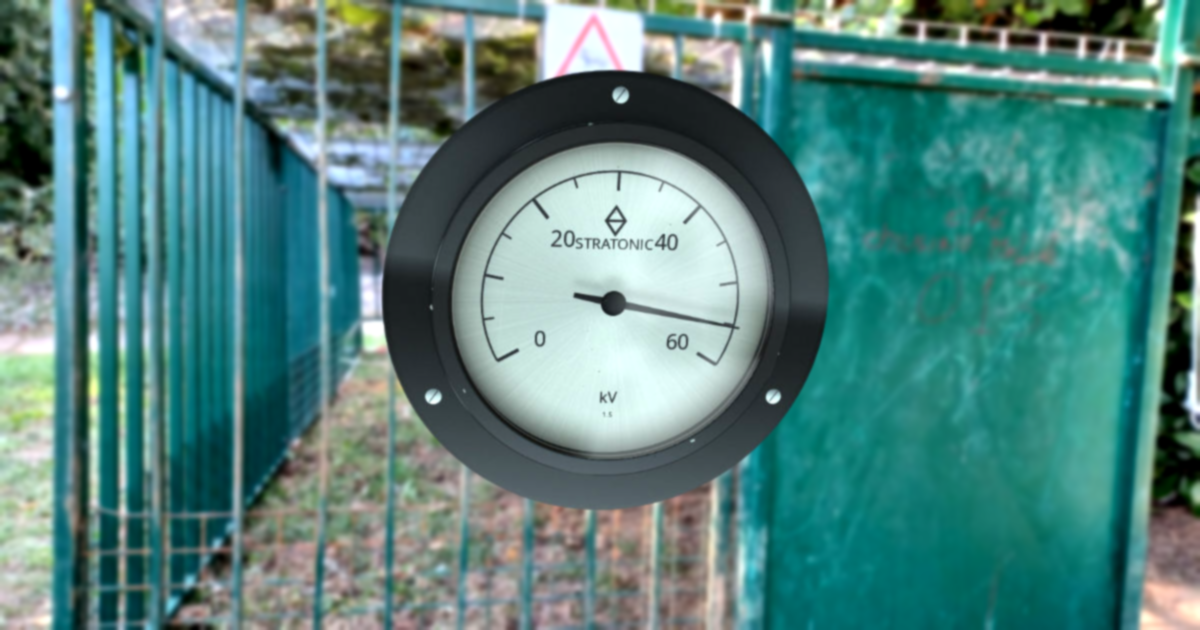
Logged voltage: 55
